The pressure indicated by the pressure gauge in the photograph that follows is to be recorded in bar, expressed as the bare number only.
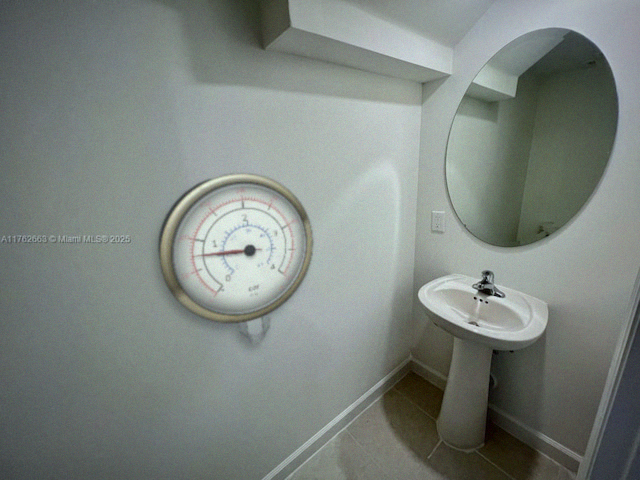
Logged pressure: 0.75
